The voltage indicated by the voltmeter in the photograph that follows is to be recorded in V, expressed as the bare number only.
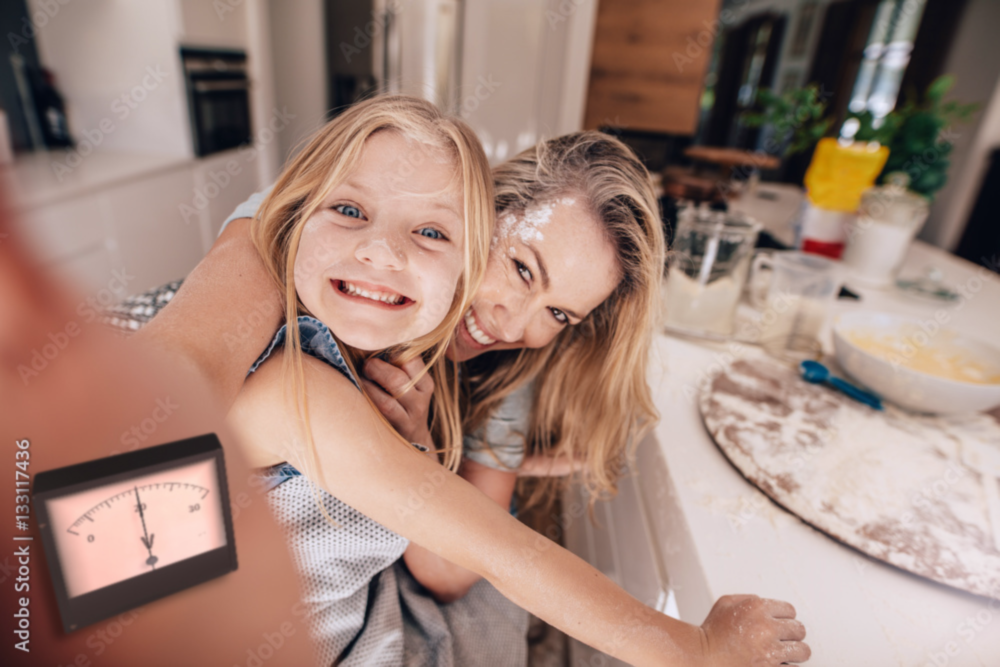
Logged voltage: 20
